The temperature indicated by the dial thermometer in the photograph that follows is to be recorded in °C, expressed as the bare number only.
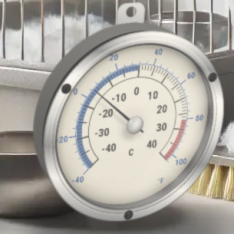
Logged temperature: -15
